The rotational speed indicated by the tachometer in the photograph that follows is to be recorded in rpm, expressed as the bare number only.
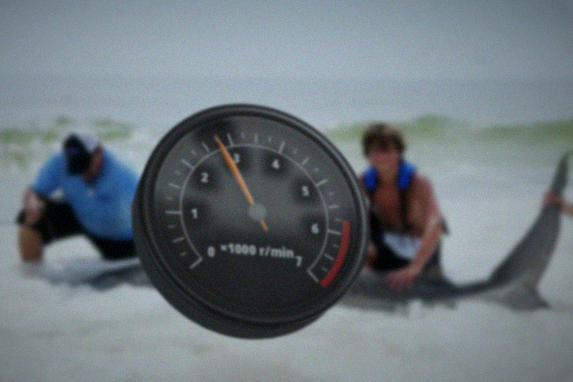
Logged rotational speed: 2750
